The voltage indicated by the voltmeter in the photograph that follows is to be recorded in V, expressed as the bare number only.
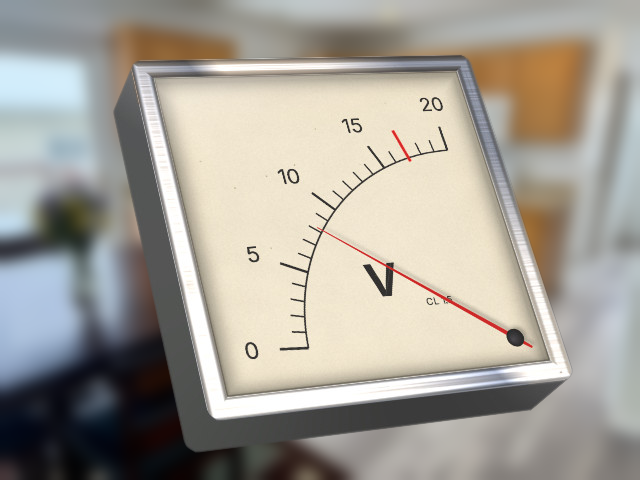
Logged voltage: 8
